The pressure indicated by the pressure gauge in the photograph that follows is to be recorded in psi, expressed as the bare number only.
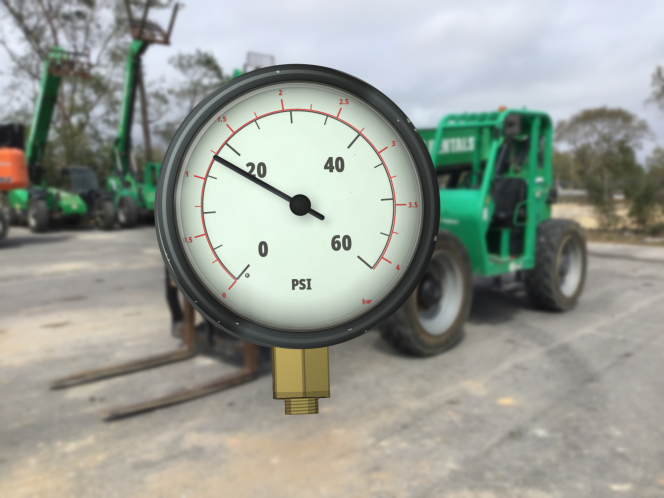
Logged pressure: 17.5
